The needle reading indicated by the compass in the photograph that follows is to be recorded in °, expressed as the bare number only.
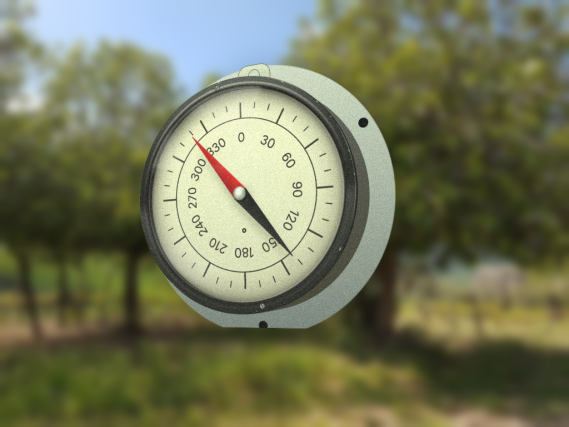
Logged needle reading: 320
